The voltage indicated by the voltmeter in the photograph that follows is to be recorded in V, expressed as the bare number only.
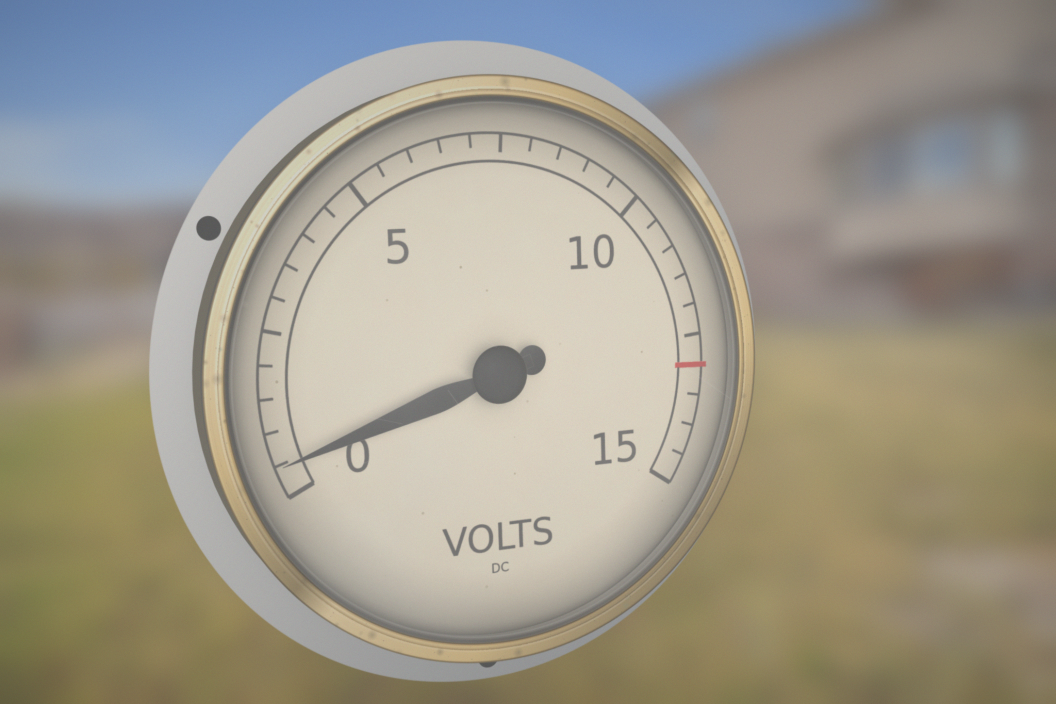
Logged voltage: 0.5
